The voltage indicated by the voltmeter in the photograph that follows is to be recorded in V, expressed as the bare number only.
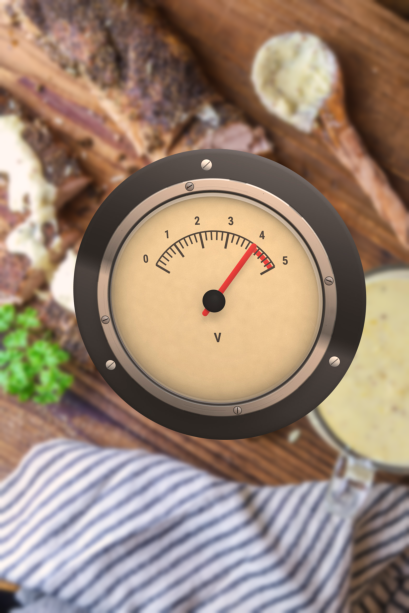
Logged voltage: 4
